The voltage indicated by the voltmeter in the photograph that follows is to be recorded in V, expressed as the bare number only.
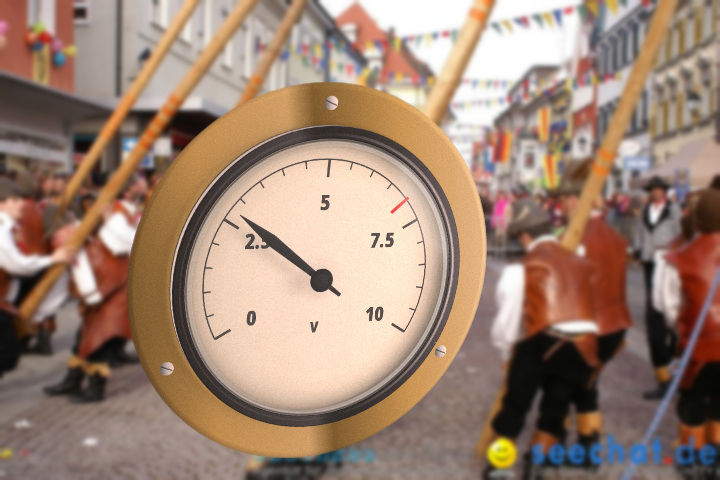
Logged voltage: 2.75
